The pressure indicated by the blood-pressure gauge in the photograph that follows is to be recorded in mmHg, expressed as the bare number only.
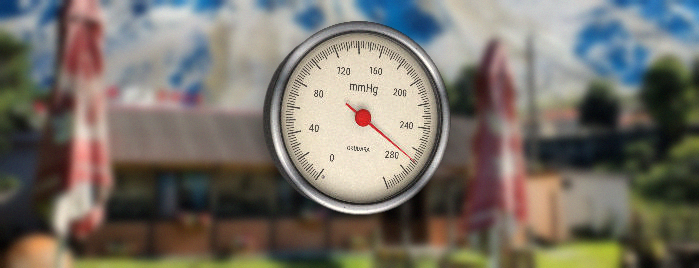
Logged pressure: 270
